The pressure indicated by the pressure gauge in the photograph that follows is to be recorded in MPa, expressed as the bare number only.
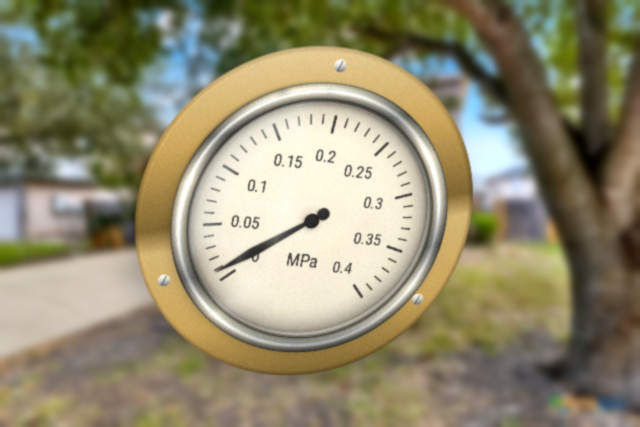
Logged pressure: 0.01
